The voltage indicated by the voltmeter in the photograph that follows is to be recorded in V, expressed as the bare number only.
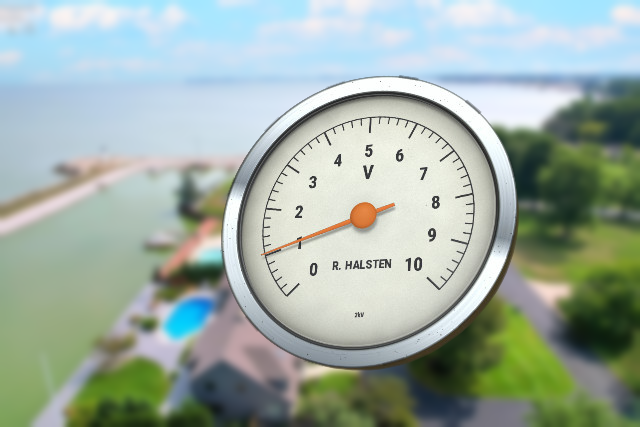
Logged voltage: 1
